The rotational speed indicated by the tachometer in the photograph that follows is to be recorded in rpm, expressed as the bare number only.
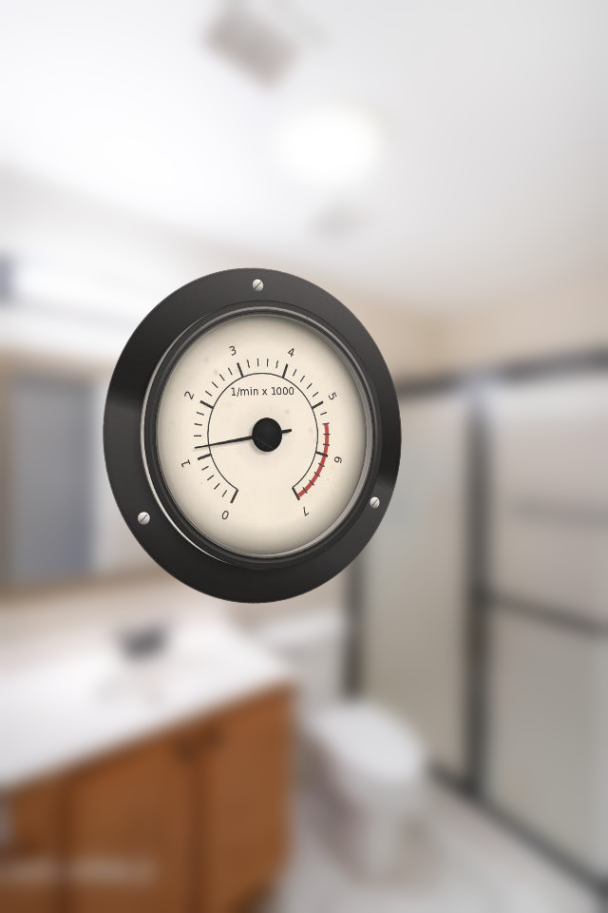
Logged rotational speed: 1200
